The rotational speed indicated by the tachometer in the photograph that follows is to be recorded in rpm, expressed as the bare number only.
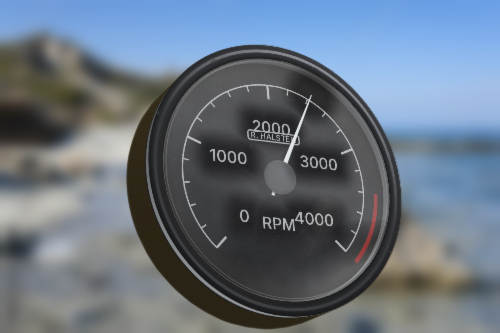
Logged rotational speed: 2400
